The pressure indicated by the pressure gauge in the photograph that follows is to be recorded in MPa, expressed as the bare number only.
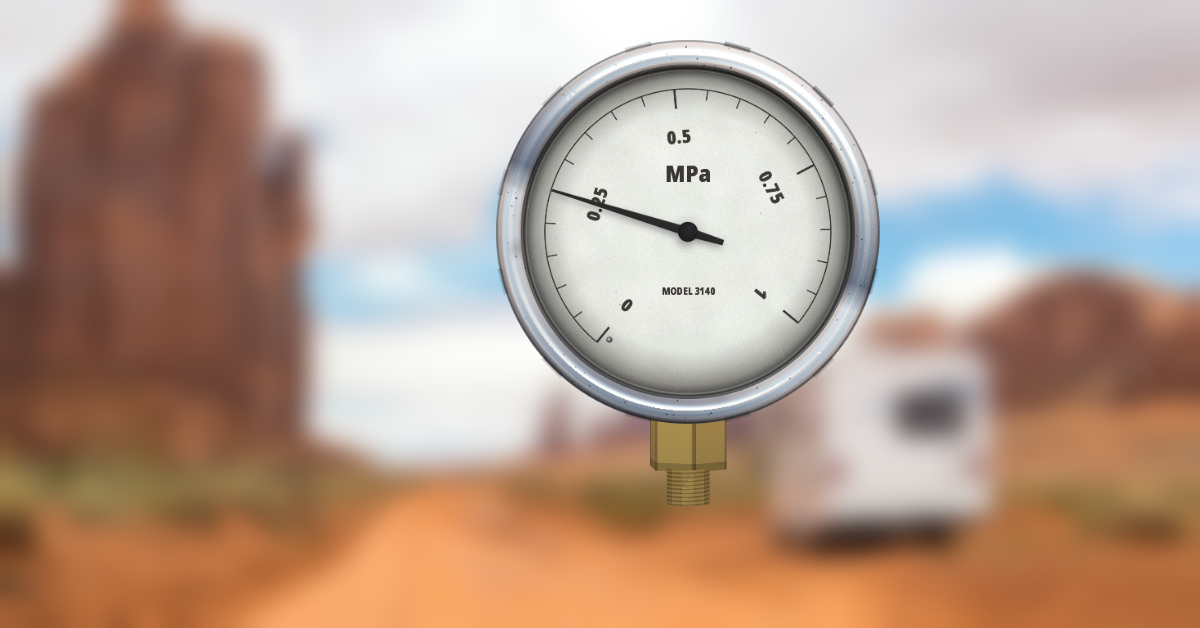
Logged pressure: 0.25
